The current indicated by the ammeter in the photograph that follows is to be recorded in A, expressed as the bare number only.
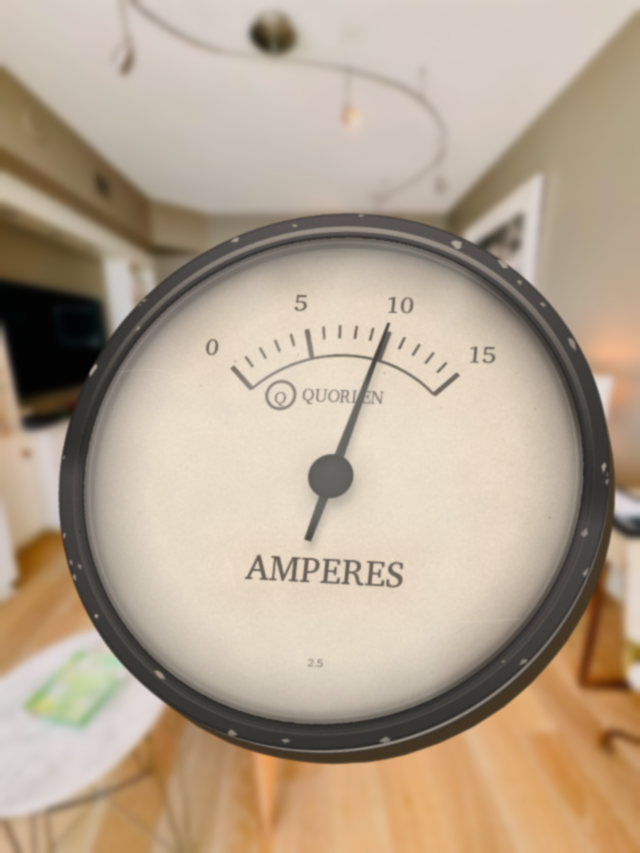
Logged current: 10
